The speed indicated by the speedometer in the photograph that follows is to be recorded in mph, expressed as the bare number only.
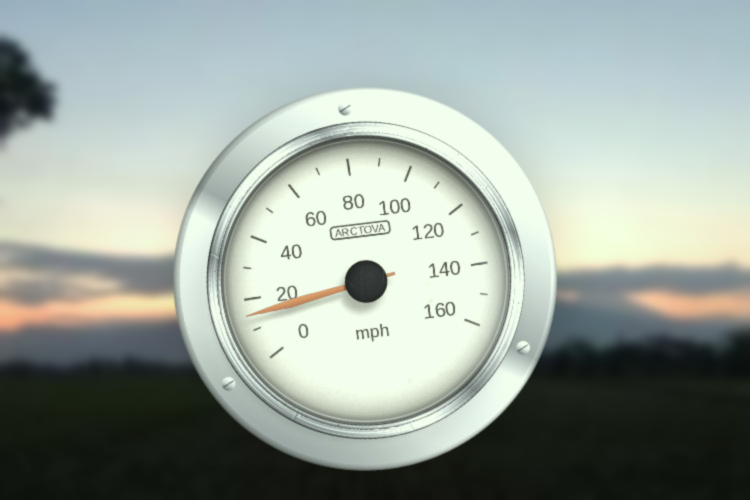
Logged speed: 15
